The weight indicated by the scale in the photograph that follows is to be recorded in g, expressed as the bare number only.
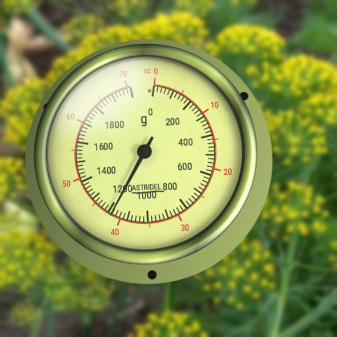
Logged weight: 1180
